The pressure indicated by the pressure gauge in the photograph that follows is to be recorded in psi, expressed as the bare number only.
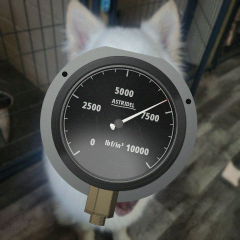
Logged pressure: 7000
